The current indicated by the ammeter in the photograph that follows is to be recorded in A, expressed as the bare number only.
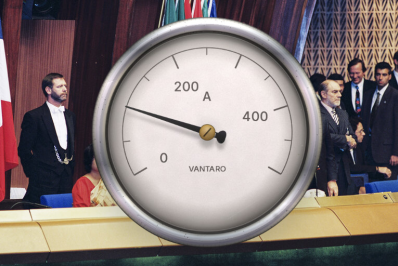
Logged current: 100
